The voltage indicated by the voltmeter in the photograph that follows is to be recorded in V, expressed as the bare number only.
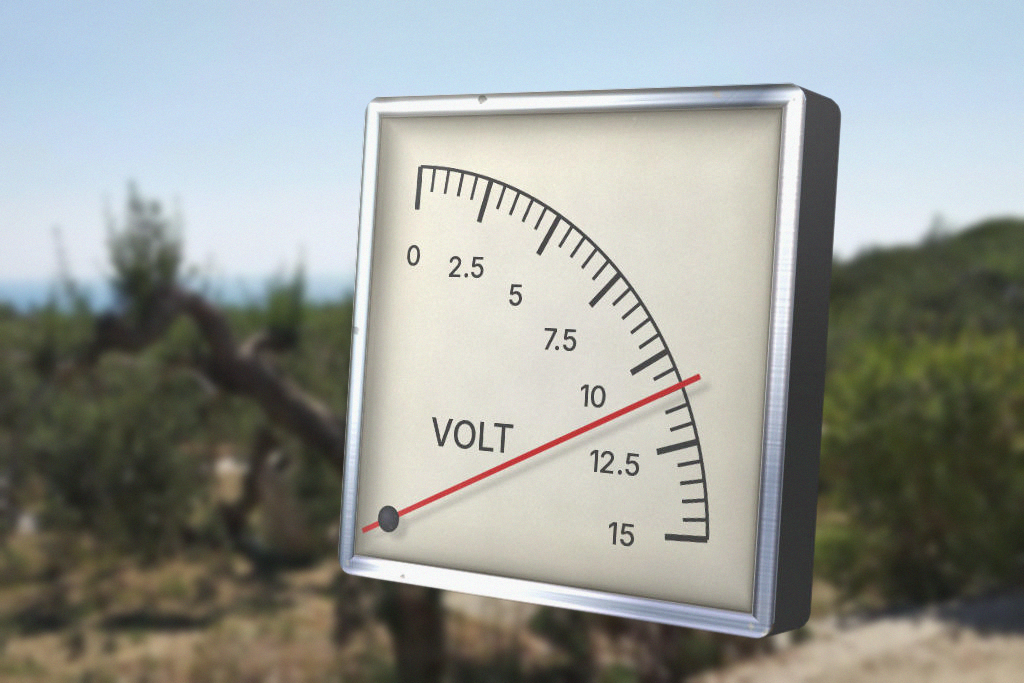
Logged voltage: 11
